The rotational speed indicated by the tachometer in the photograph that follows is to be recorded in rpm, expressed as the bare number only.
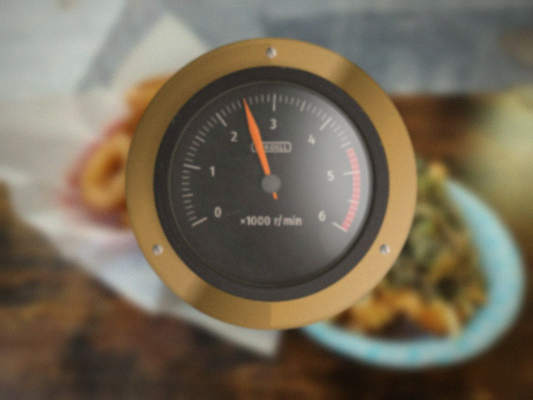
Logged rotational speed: 2500
